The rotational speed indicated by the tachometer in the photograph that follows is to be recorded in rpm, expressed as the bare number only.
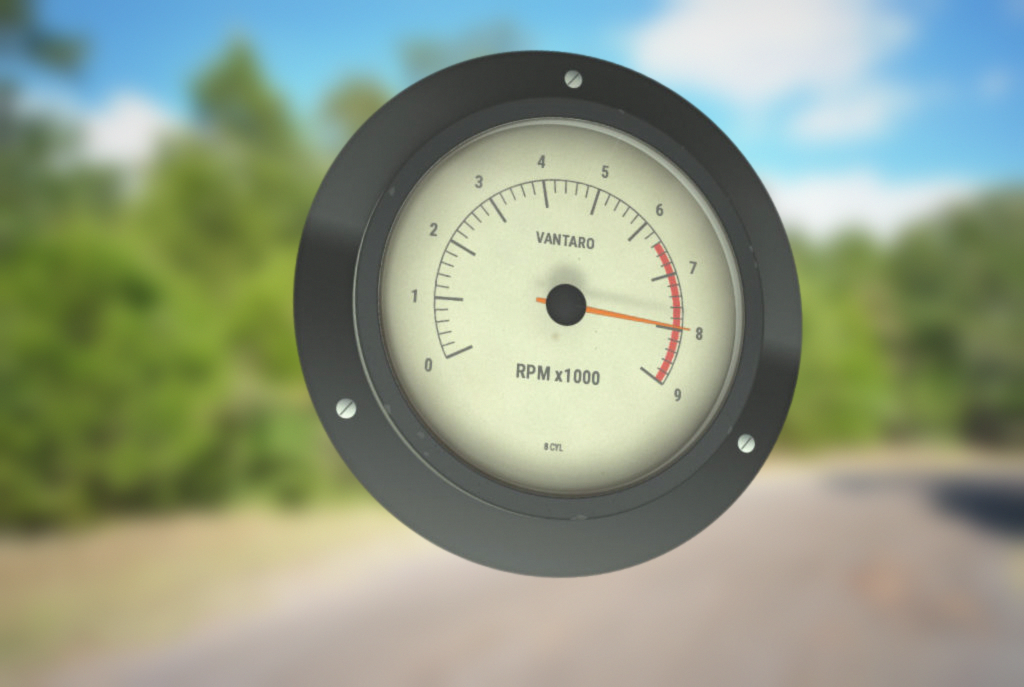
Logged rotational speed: 8000
